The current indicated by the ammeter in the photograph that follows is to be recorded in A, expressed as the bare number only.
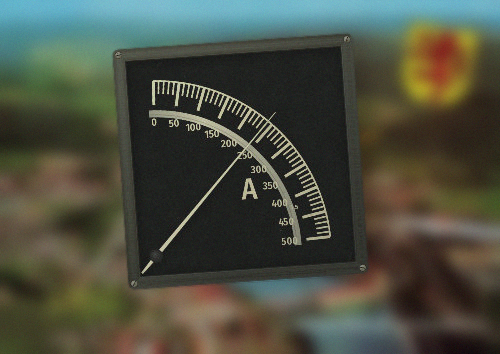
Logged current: 240
